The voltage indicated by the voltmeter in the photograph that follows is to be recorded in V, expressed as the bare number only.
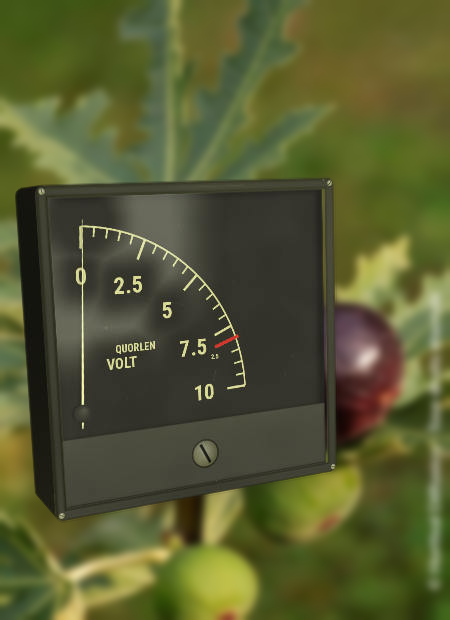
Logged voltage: 0
